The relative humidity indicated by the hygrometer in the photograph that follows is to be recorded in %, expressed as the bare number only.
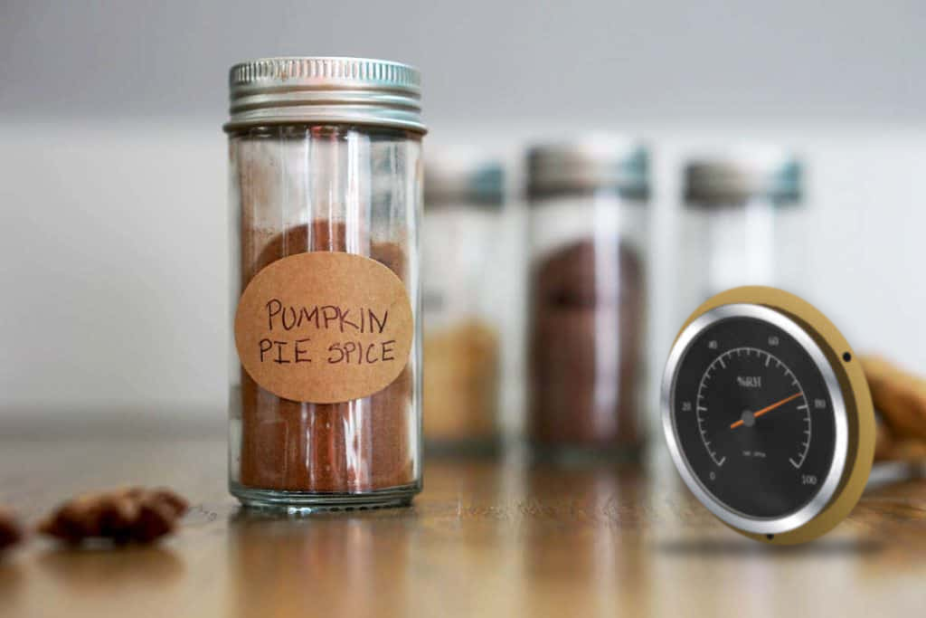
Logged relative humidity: 76
